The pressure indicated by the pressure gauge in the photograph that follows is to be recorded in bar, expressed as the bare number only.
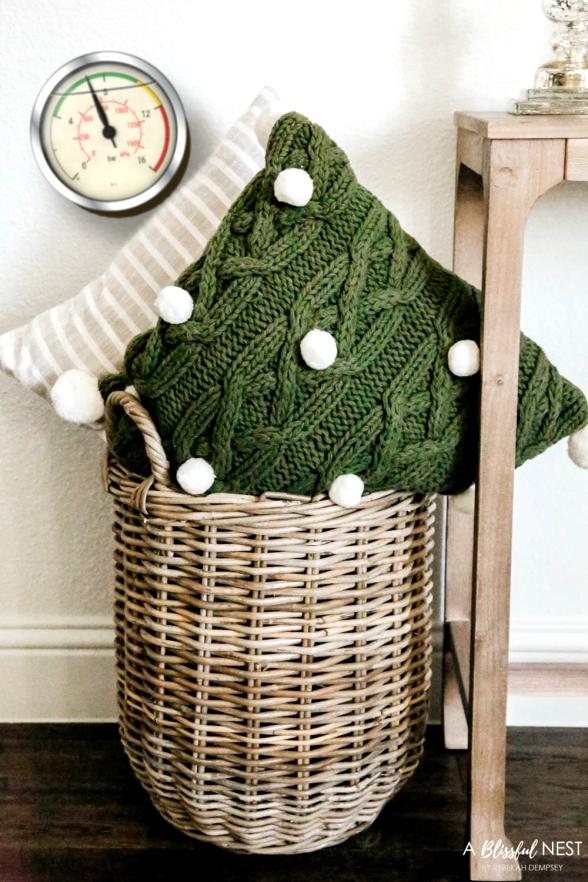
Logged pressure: 7
